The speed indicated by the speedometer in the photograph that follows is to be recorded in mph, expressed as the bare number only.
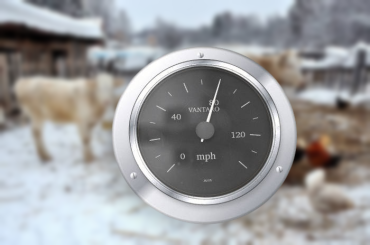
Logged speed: 80
